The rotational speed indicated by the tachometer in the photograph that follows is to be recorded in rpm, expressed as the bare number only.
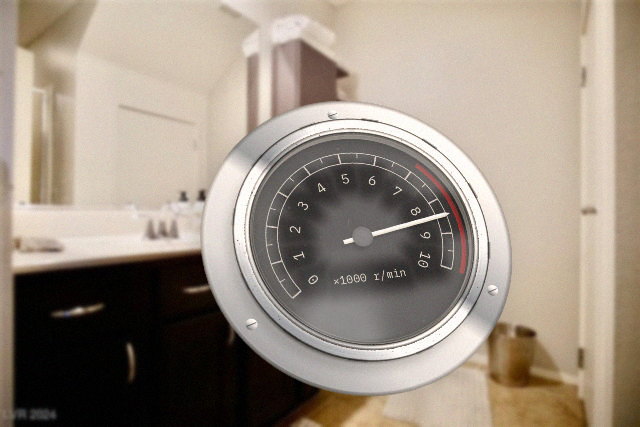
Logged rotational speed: 8500
